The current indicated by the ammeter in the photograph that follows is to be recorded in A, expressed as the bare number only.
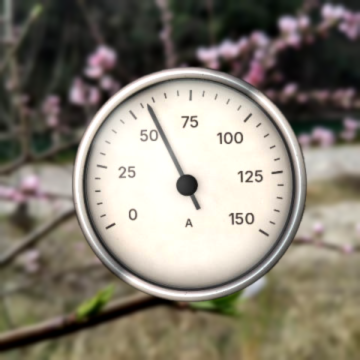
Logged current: 57.5
